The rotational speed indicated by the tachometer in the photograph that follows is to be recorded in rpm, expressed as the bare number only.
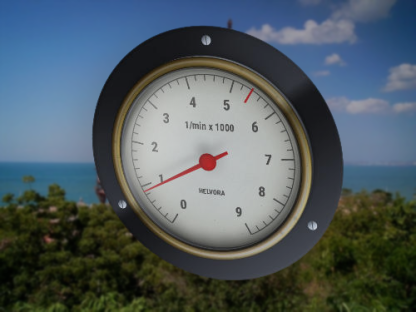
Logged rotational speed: 900
